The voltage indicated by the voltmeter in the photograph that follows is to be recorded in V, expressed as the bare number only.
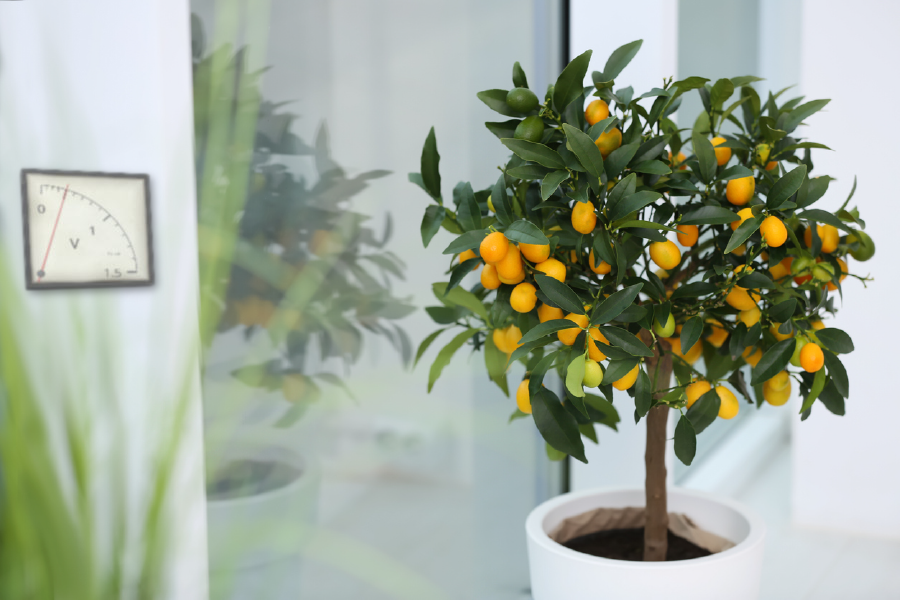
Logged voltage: 0.5
